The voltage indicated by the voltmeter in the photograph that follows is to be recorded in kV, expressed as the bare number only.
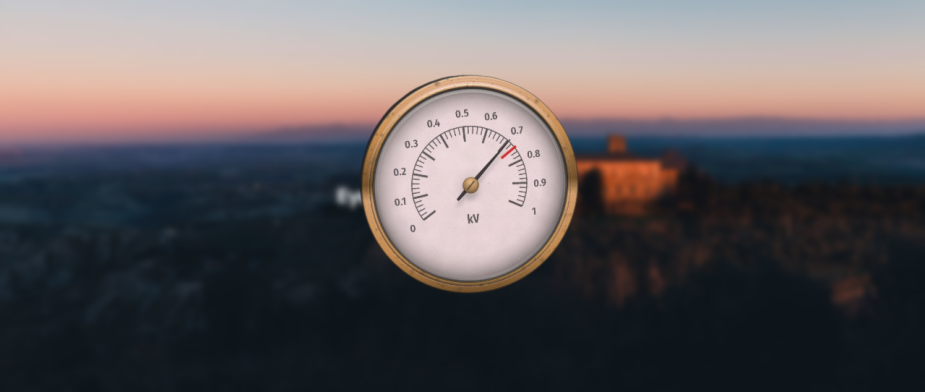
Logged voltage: 0.7
